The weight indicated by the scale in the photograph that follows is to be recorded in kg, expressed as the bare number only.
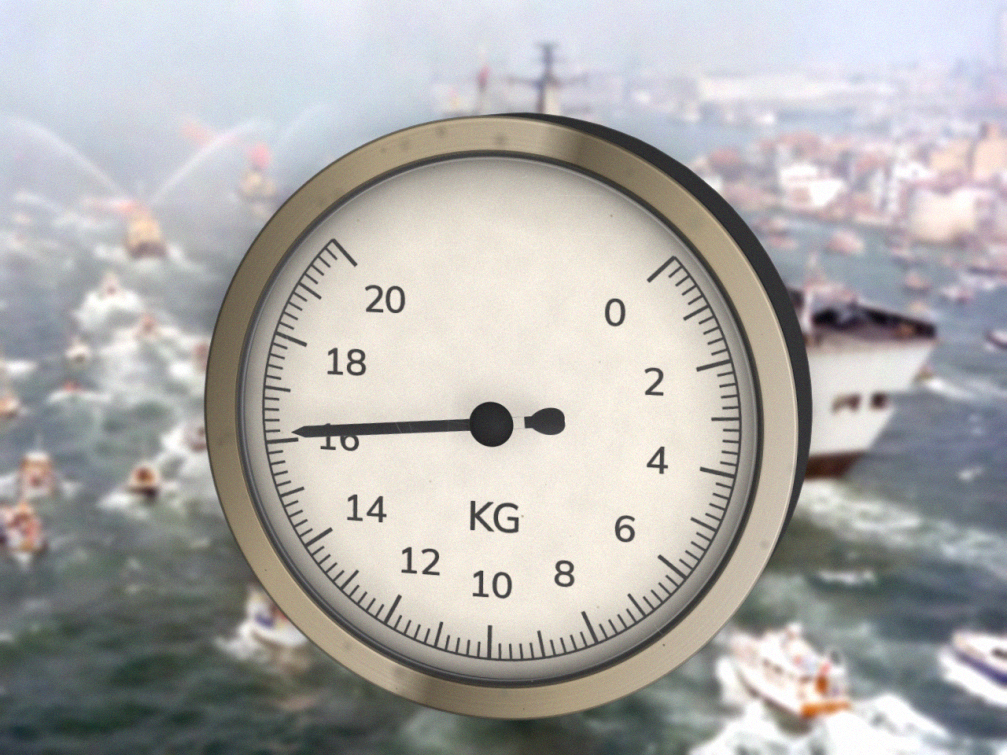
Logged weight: 16.2
